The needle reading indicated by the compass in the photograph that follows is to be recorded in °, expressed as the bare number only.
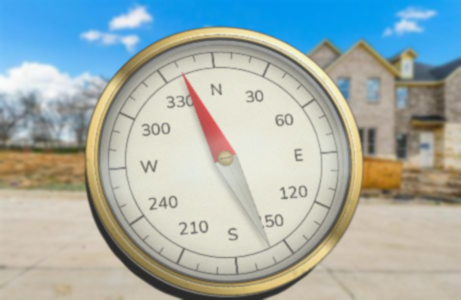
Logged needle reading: 340
